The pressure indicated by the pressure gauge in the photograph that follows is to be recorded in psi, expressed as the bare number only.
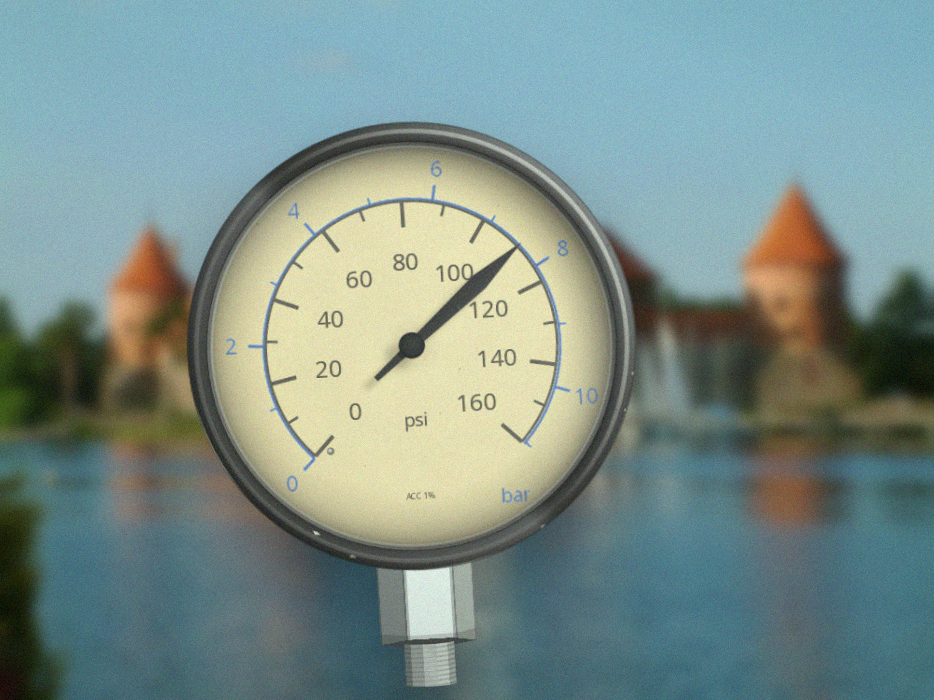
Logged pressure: 110
